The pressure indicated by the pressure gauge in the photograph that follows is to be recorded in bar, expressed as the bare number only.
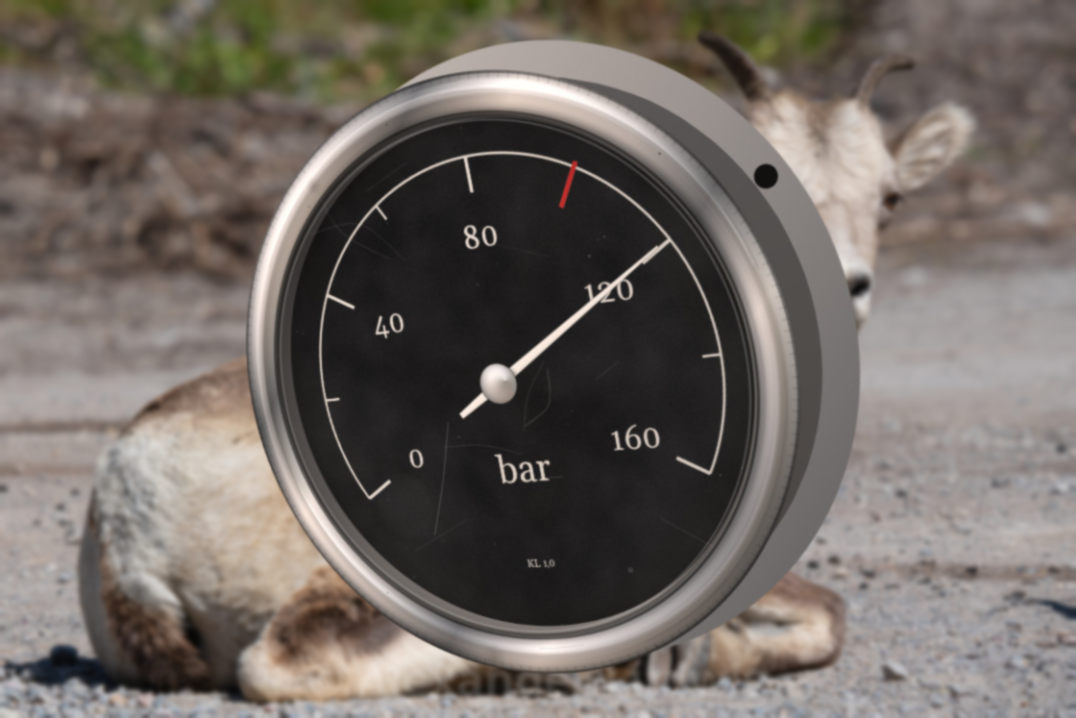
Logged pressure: 120
